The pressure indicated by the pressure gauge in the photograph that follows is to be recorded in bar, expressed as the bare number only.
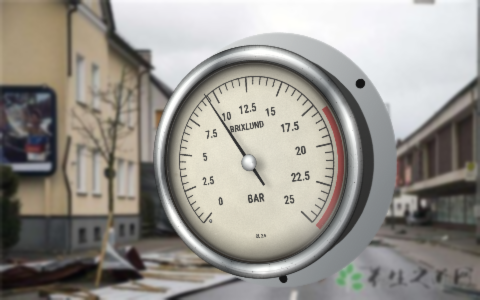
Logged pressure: 9.5
